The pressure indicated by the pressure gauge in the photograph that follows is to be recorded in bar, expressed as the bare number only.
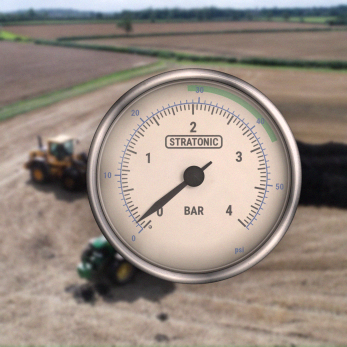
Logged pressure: 0.1
